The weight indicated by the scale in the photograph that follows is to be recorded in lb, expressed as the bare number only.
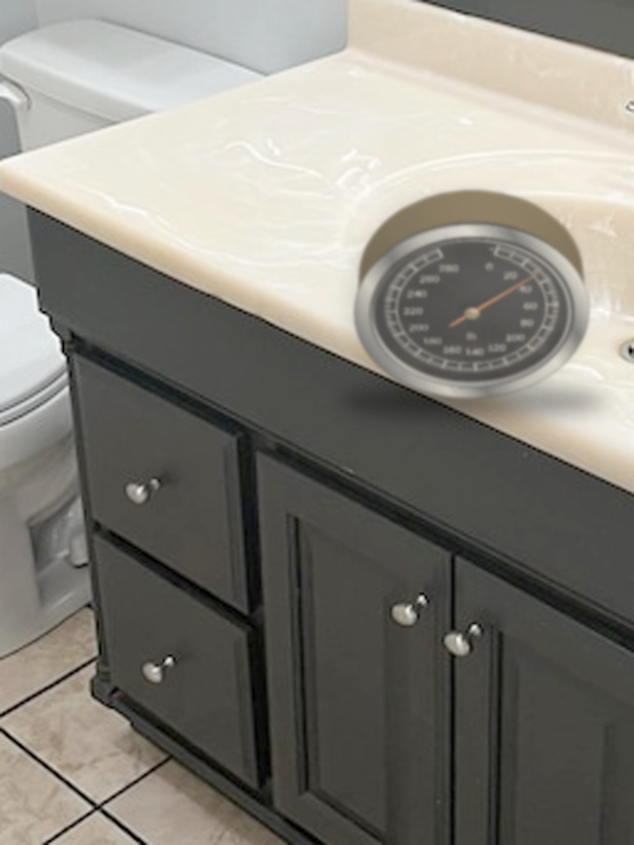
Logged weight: 30
